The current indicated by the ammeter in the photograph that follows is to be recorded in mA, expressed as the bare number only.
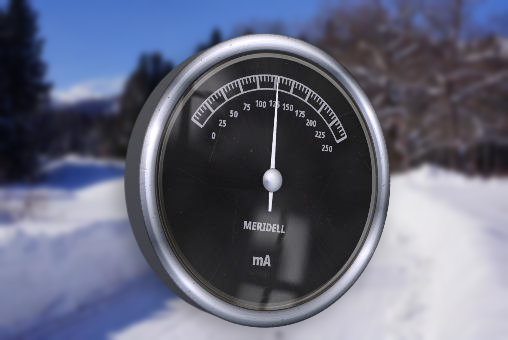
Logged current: 125
